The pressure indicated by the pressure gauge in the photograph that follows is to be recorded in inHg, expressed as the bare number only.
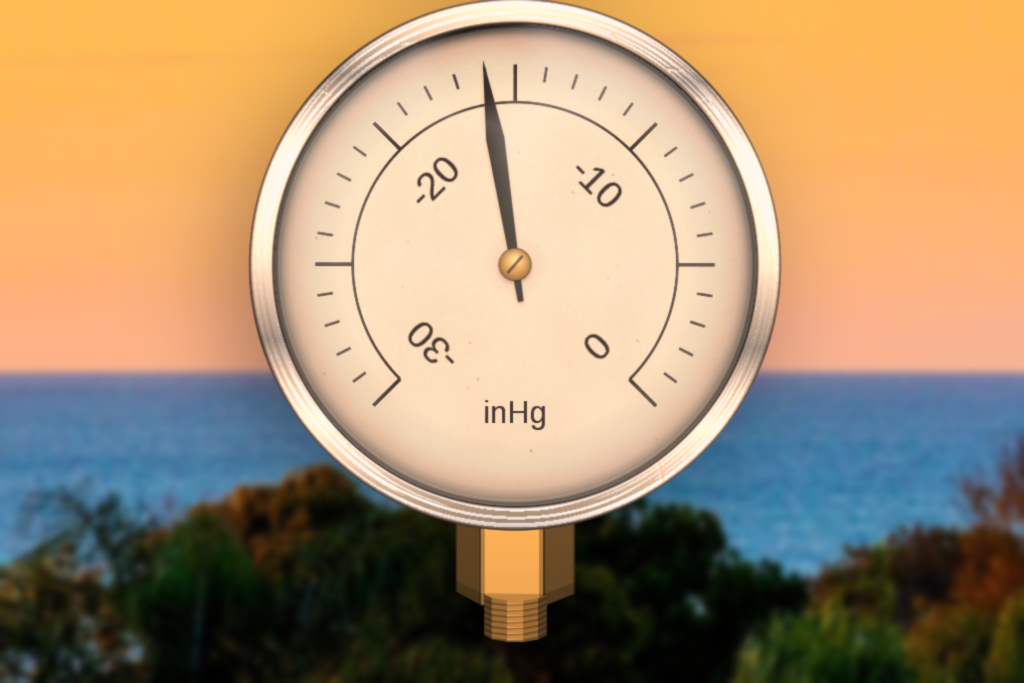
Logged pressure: -16
